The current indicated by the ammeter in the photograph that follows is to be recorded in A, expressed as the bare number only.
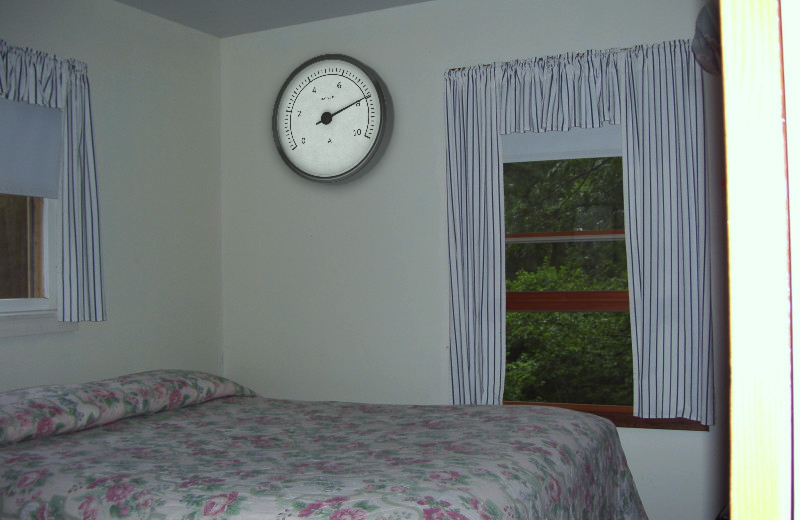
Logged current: 8
